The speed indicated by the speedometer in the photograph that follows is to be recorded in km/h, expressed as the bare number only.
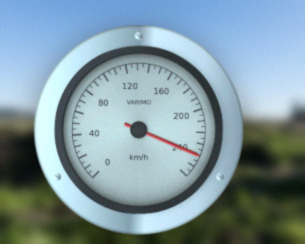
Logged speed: 240
